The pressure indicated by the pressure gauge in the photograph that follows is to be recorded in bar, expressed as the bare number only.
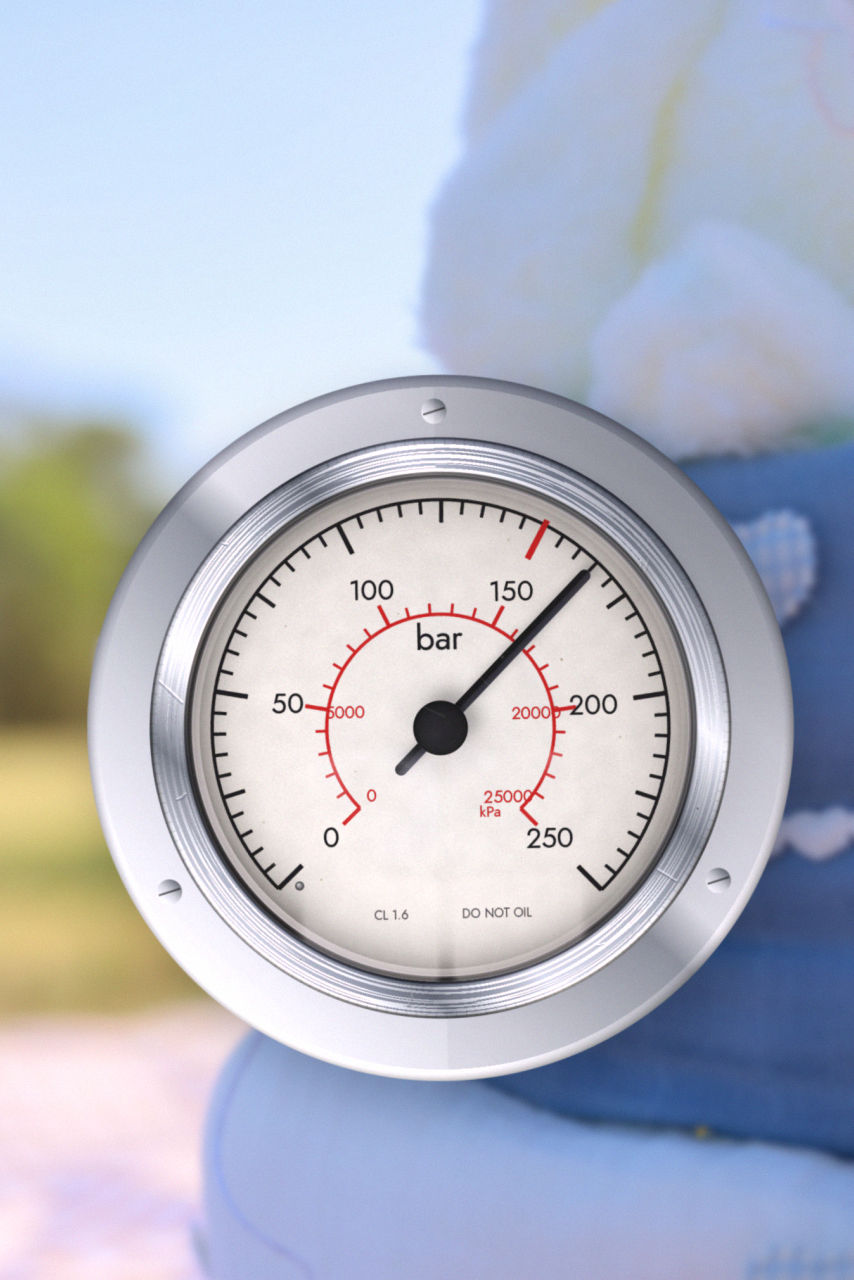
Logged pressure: 165
